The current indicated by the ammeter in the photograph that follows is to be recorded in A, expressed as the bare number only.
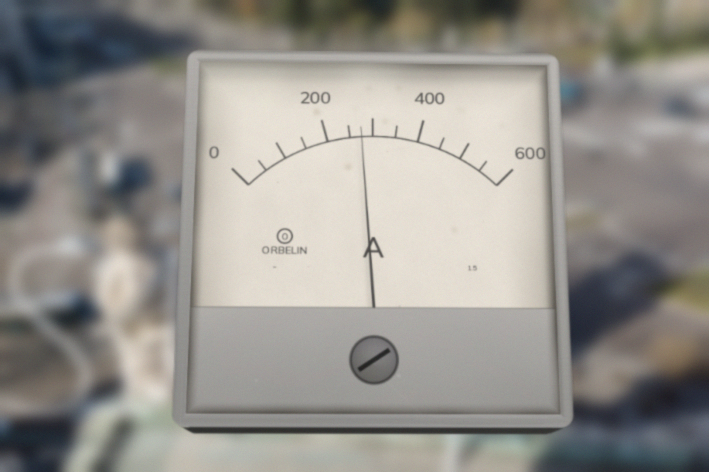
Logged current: 275
